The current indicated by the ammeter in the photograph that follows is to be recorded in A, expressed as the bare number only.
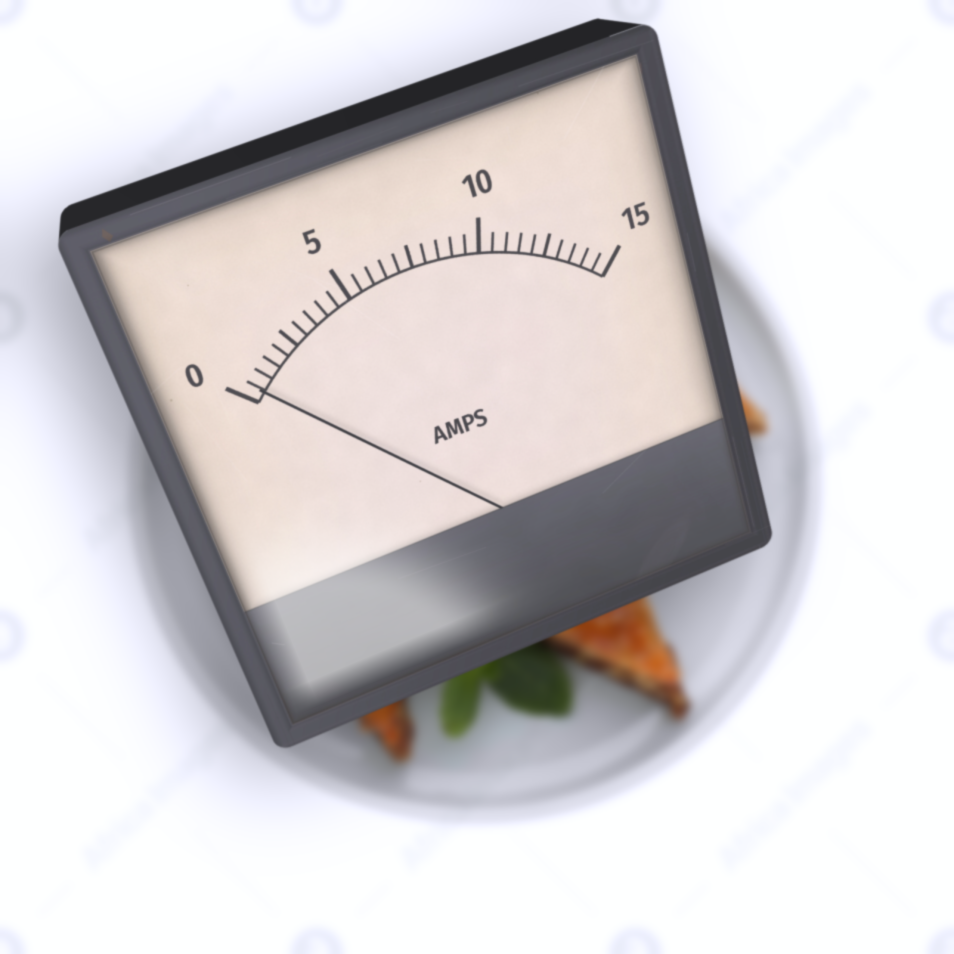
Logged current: 0.5
